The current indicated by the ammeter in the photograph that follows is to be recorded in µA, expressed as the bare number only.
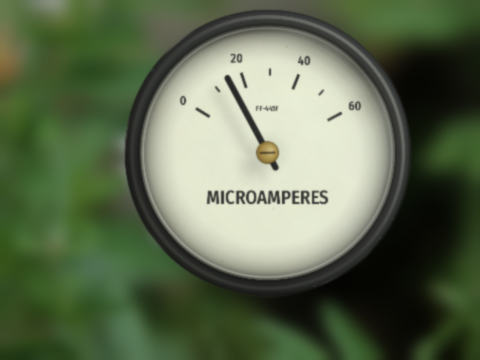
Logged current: 15
